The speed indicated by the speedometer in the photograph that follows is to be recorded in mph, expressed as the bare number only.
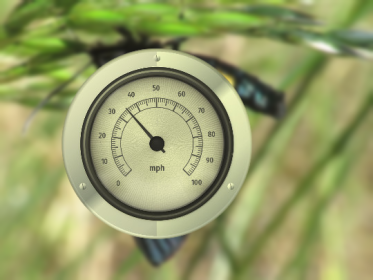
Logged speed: 35
